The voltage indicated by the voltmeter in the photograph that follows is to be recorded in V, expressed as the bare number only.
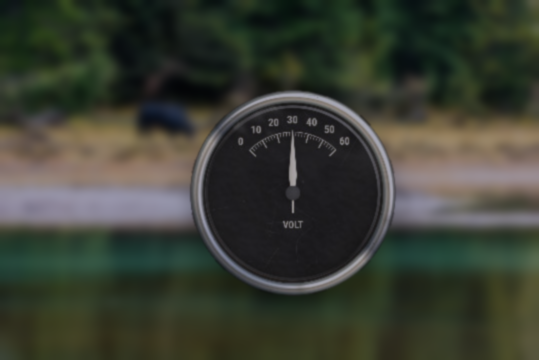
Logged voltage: 30
